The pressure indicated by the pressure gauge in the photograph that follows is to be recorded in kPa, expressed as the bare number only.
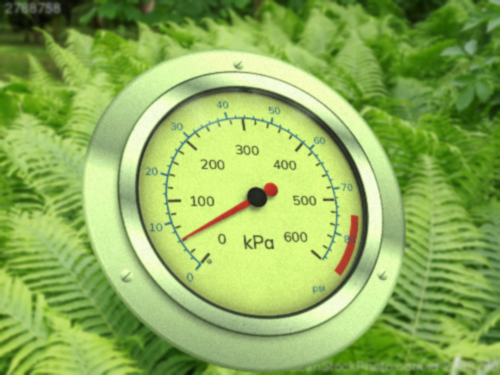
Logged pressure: 40
